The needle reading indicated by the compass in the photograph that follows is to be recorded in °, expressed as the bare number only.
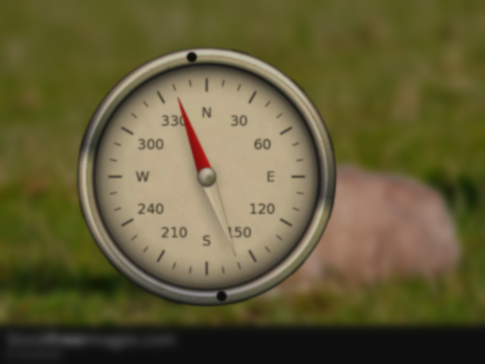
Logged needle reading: 340
